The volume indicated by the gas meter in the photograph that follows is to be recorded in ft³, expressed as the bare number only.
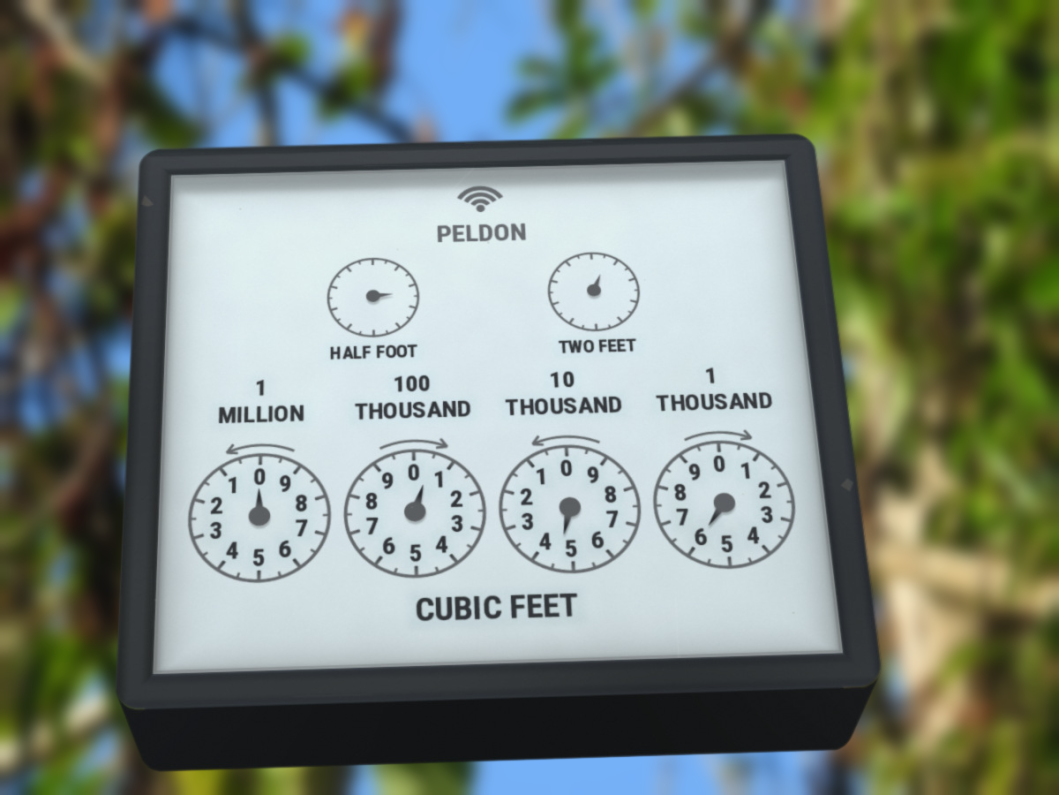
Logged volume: 4600
